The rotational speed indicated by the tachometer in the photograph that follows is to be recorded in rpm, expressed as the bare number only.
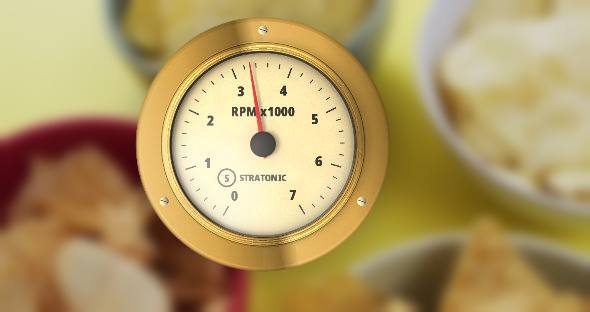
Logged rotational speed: 3300
